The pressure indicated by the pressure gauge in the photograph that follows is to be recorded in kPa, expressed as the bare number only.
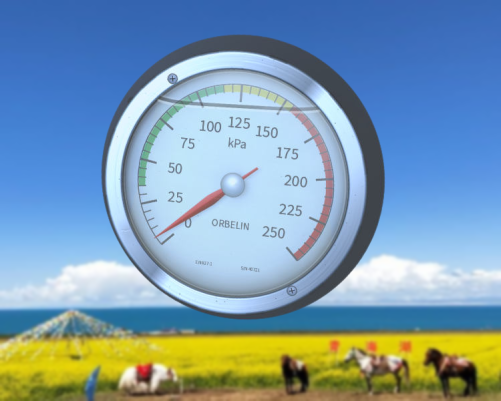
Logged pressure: 5
